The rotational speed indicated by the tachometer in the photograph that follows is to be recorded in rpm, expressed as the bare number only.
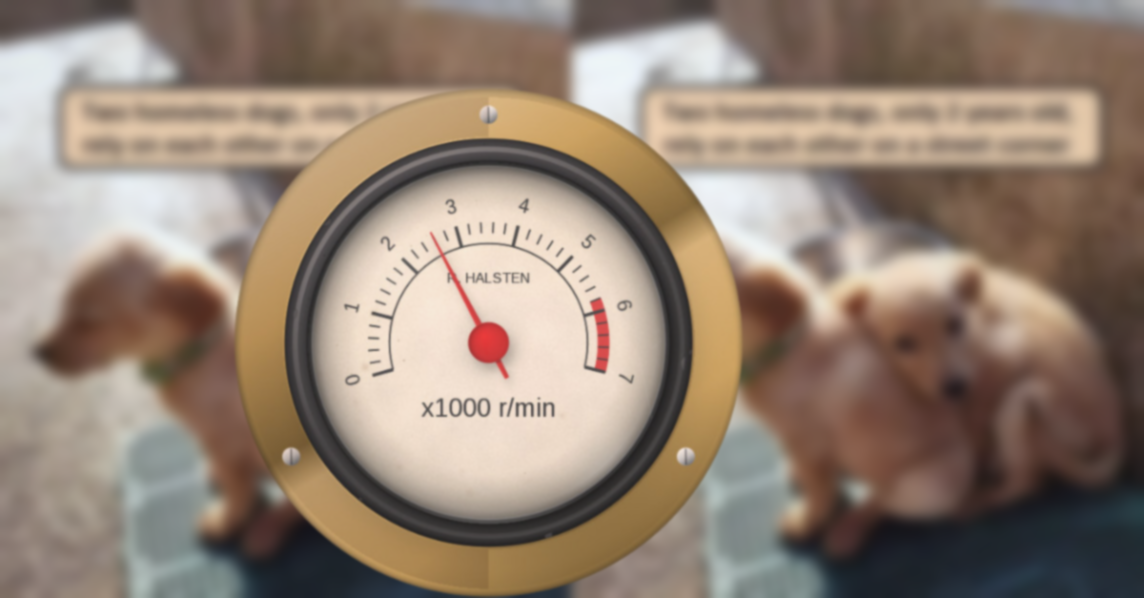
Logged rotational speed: 2600
